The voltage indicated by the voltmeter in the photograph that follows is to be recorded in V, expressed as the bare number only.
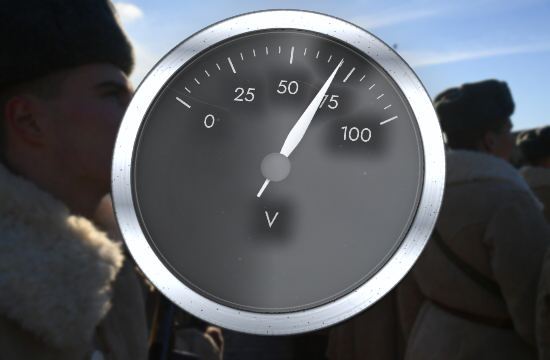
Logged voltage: 70
